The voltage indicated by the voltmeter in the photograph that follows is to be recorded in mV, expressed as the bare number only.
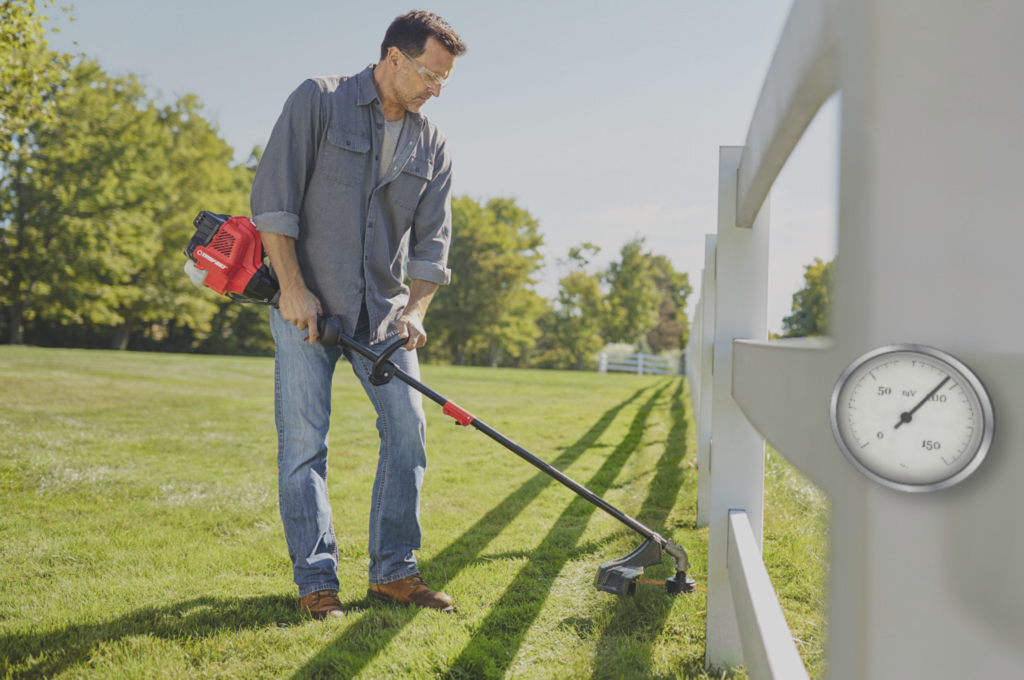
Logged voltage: 95
